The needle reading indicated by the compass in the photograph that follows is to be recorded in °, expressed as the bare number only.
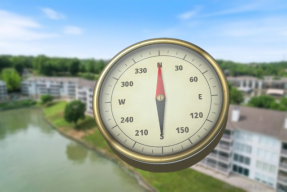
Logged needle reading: 0
